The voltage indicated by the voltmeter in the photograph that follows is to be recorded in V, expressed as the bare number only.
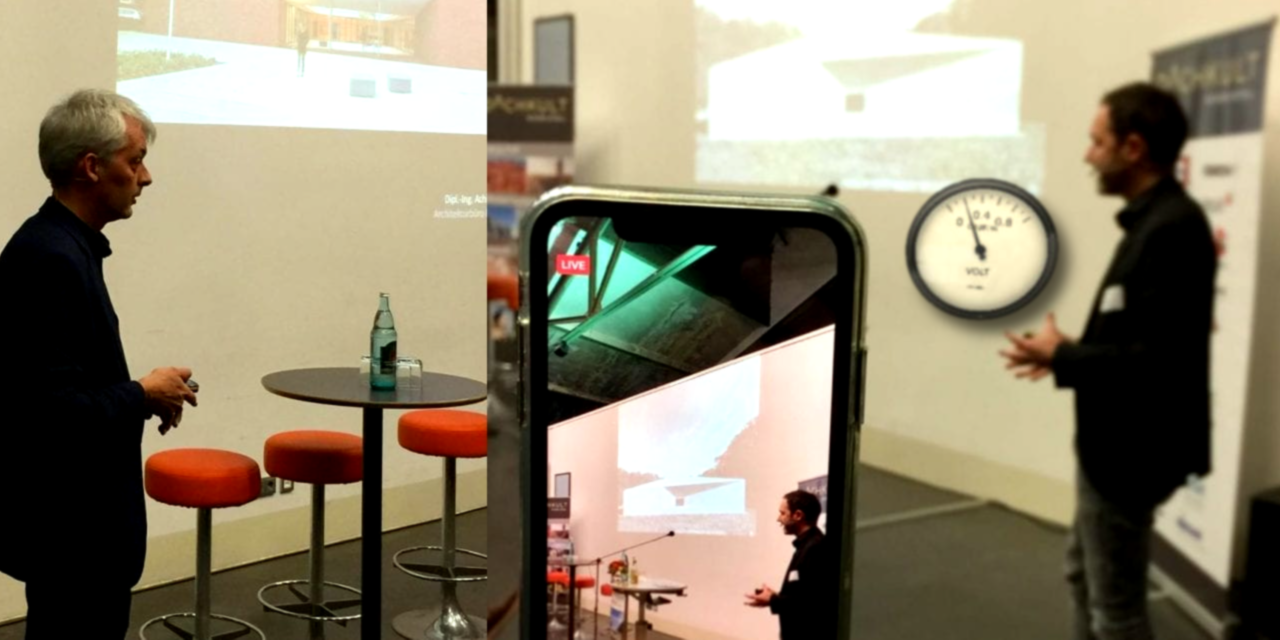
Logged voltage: 0.2
